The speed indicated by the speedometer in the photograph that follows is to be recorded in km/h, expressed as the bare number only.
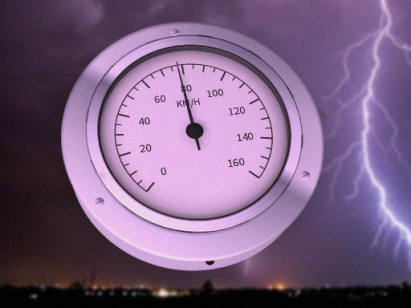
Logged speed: 77.5
